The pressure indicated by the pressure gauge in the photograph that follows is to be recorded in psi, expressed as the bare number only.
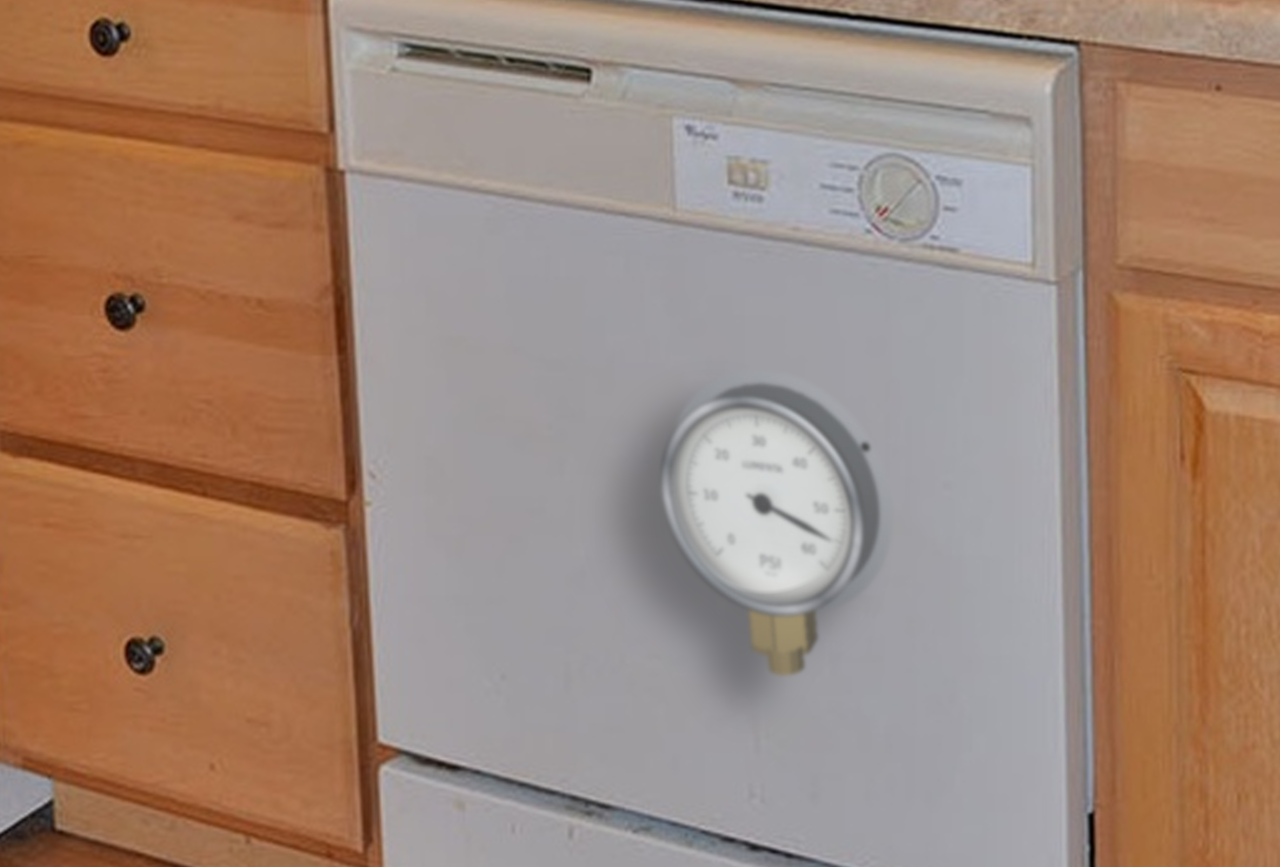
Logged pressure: 55
